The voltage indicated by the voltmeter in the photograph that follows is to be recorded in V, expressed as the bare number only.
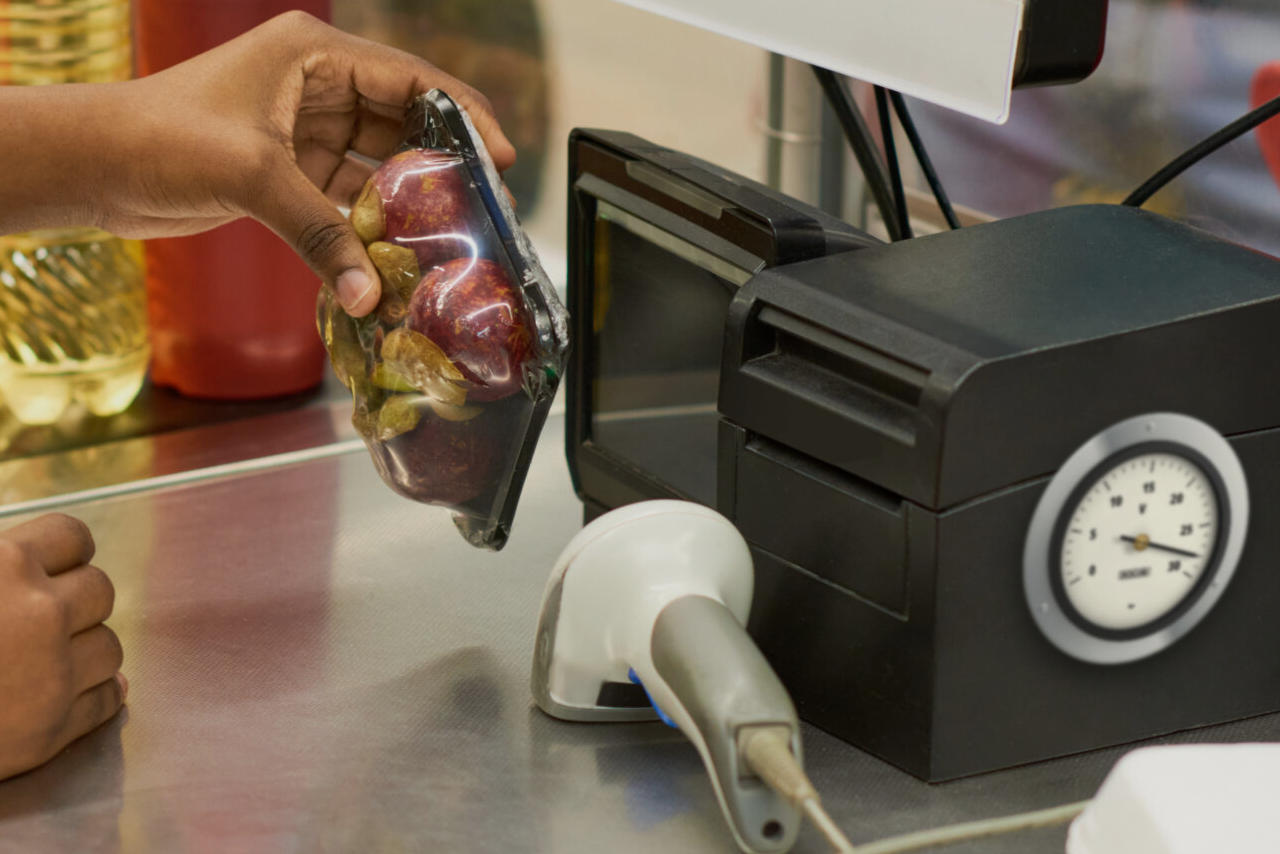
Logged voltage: 28
